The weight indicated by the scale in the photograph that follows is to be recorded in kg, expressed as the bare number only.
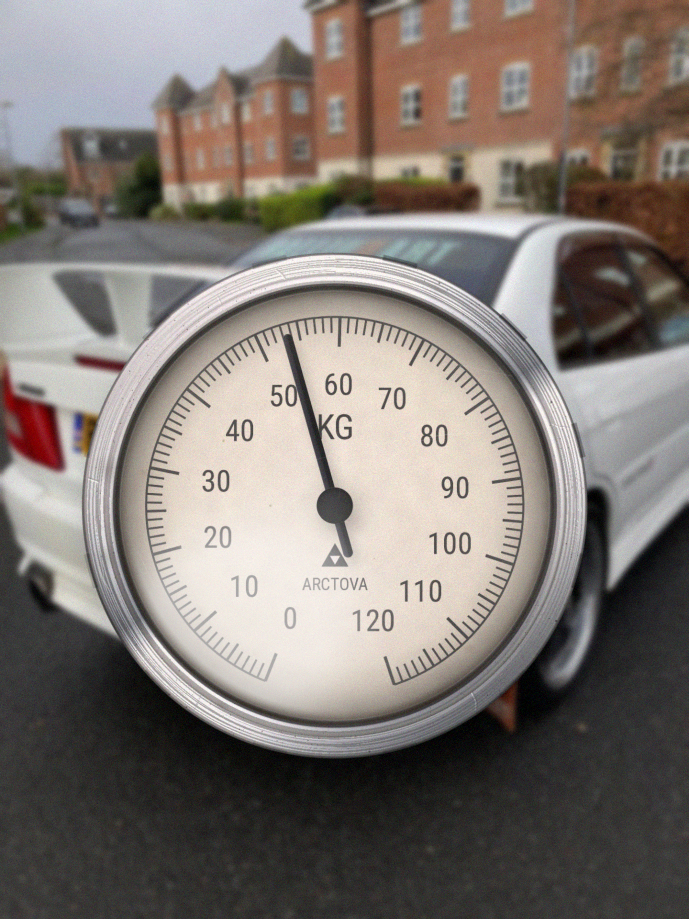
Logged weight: 53.5
